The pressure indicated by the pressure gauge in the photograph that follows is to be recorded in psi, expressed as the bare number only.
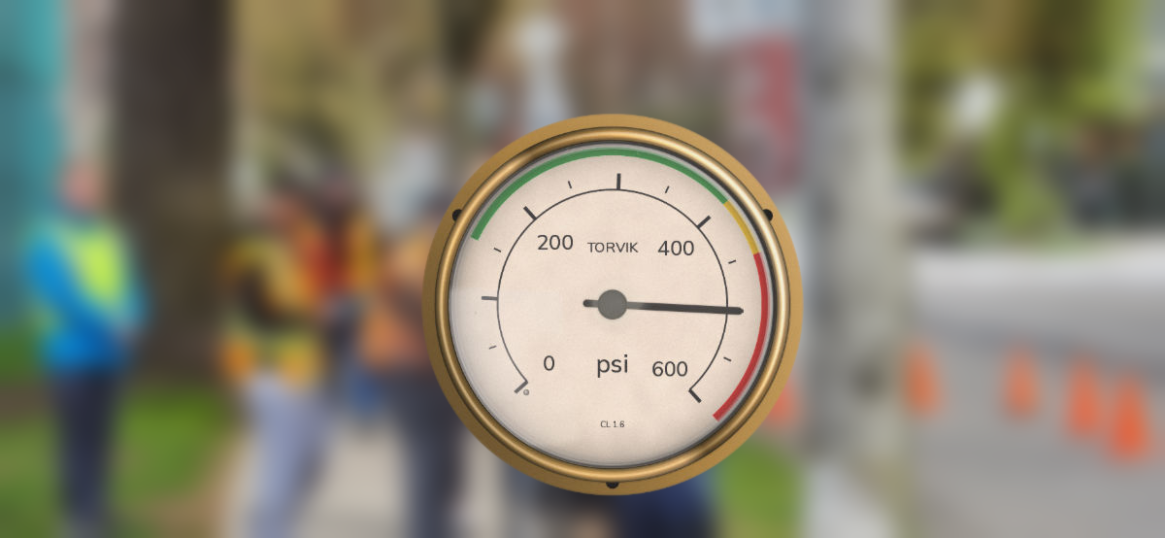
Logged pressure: 500
